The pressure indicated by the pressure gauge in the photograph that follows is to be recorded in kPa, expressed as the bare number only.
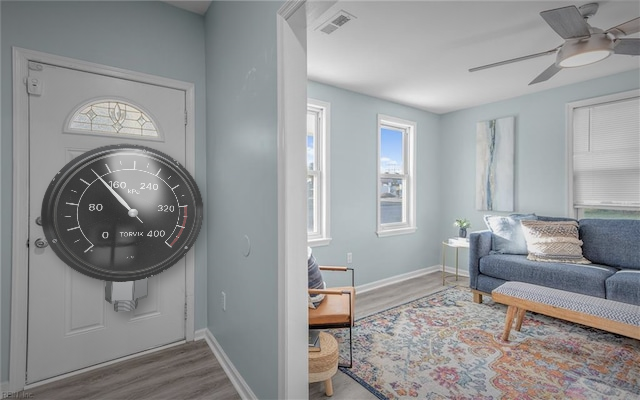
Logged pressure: 140
